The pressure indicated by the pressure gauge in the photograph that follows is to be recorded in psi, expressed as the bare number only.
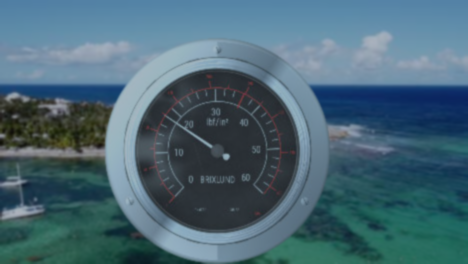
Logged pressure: 18
